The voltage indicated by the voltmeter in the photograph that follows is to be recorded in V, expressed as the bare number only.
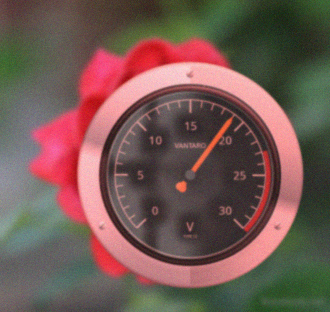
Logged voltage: 19
